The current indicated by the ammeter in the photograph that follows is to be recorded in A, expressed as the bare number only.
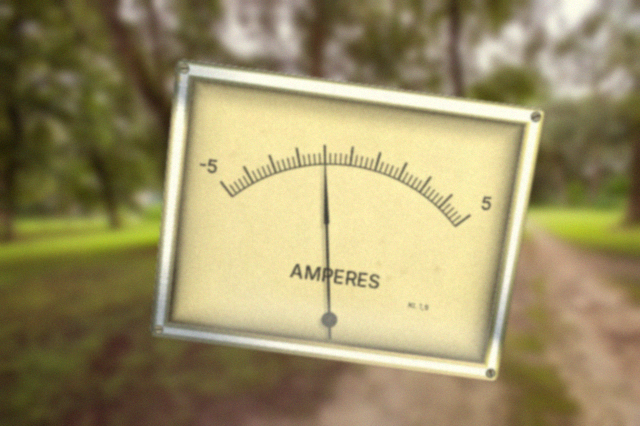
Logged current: -1
